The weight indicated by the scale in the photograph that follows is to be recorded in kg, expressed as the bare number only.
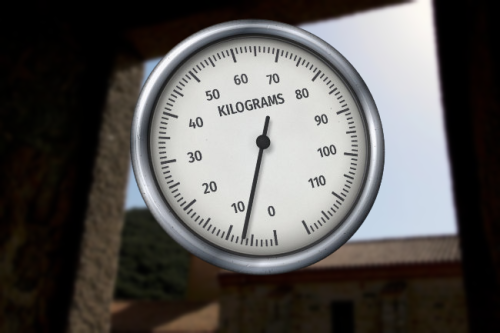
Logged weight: 7
